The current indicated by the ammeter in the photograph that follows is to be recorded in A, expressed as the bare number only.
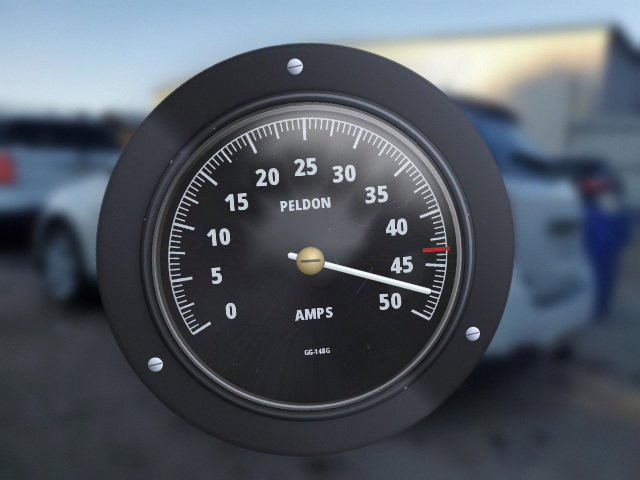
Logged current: 47.5
